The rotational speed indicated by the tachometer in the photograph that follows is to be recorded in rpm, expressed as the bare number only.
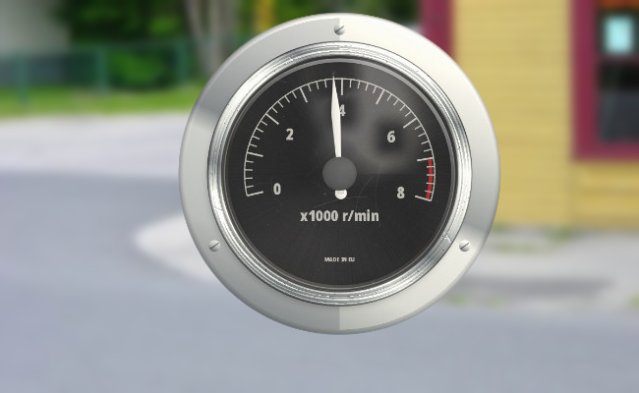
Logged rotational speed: 3800
